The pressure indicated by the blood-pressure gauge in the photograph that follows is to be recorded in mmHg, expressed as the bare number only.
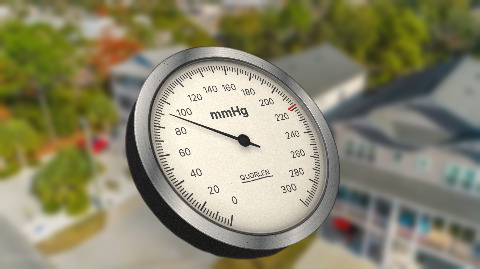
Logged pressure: 90
